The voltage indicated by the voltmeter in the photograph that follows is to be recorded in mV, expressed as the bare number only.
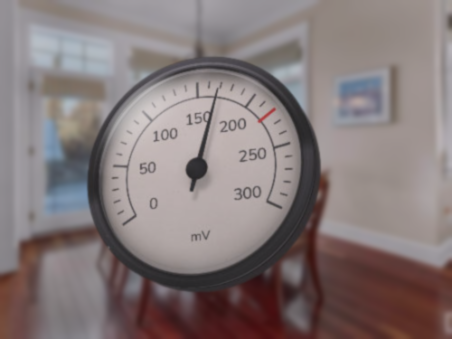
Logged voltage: 170
